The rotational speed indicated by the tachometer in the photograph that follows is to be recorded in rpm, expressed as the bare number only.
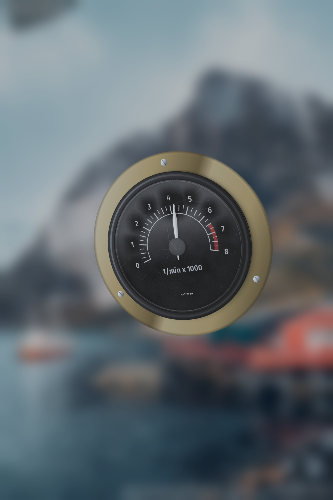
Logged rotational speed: 4250
